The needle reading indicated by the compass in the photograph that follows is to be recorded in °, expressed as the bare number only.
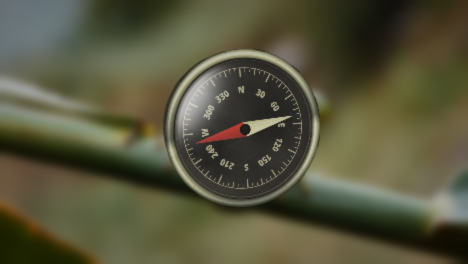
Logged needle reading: 260
